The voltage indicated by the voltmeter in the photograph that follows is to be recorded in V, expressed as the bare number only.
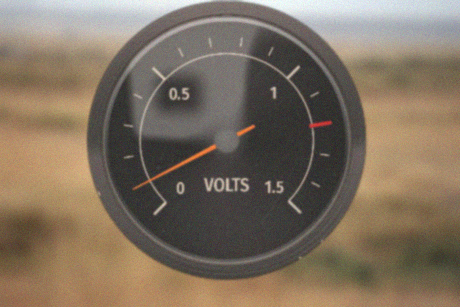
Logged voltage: 0.1
